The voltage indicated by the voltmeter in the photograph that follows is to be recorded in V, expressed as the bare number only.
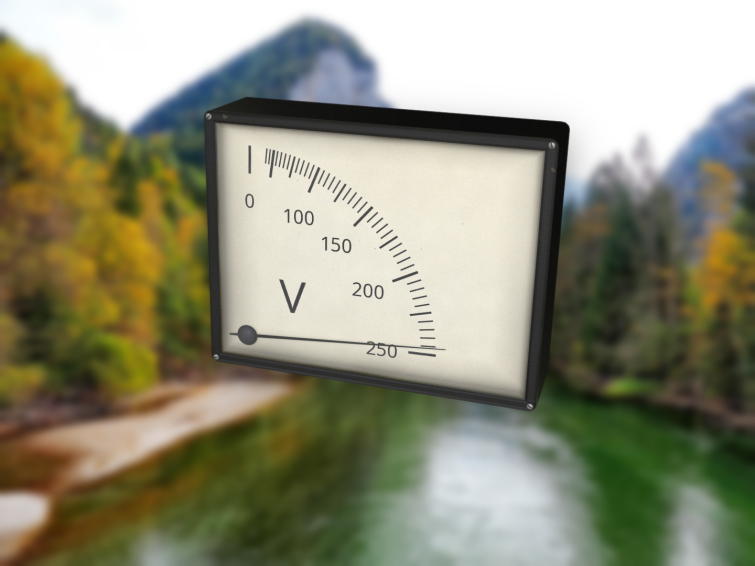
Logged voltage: 245
